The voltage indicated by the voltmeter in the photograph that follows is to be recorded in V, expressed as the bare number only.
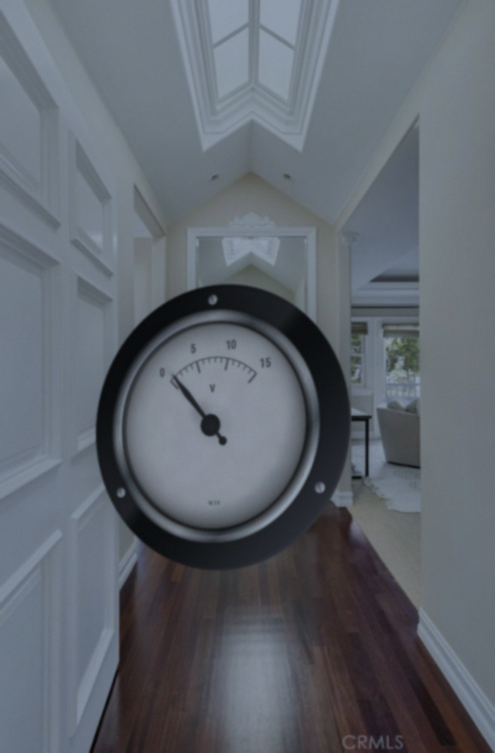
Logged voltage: 1
